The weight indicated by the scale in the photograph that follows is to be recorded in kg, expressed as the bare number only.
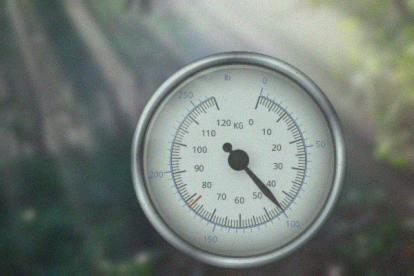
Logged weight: 45
